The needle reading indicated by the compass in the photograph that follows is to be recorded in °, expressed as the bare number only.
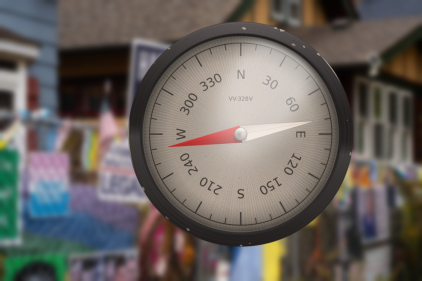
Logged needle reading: 260
